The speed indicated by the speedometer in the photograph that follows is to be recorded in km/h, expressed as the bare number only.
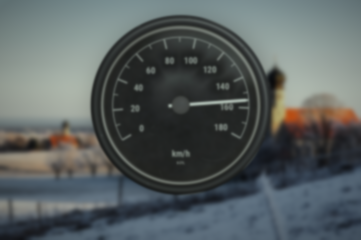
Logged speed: 155
